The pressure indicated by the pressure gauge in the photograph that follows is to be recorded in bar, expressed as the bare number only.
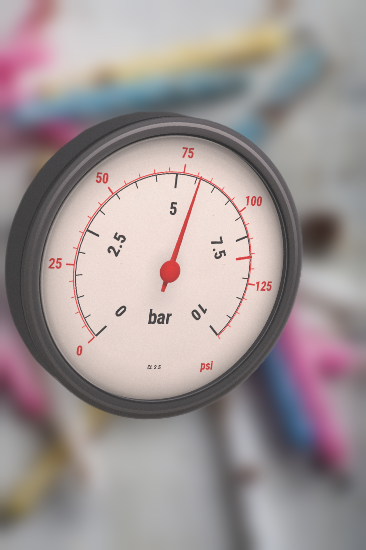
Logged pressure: 5.5
